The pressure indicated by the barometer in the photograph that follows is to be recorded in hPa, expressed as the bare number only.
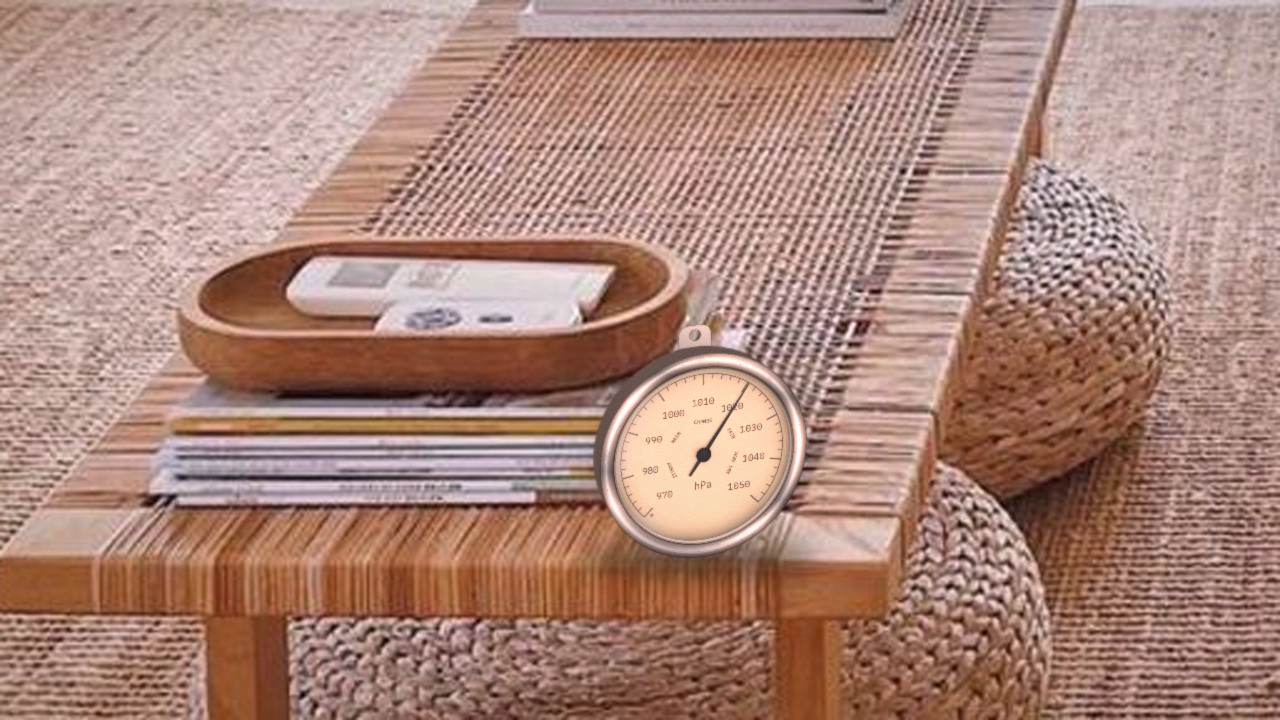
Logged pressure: 1020
